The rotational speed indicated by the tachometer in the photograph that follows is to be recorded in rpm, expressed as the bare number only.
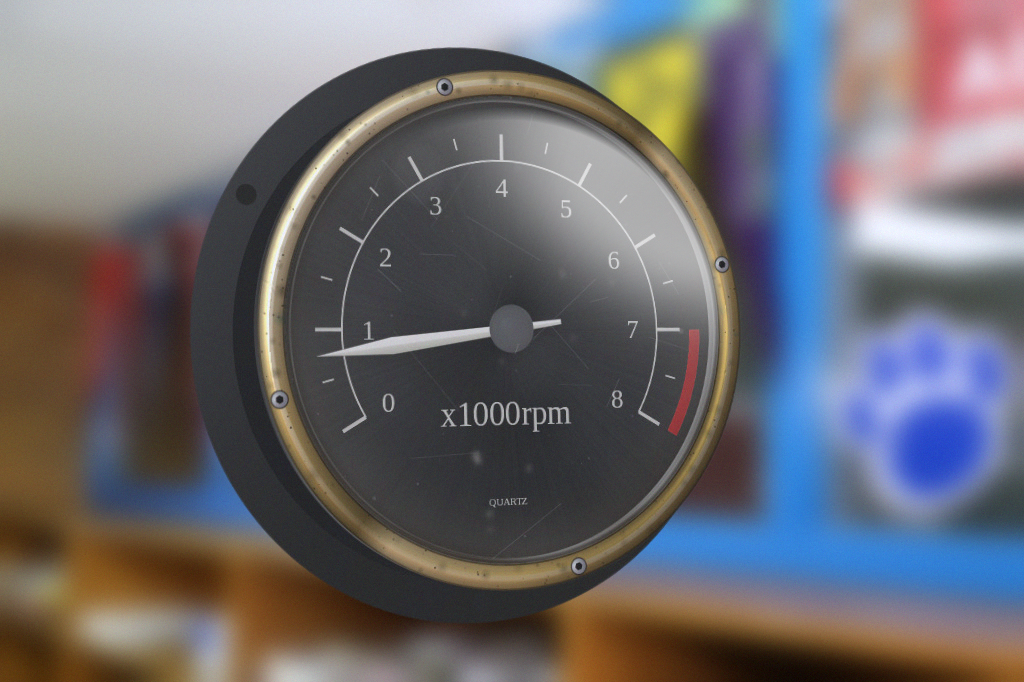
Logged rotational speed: 750
